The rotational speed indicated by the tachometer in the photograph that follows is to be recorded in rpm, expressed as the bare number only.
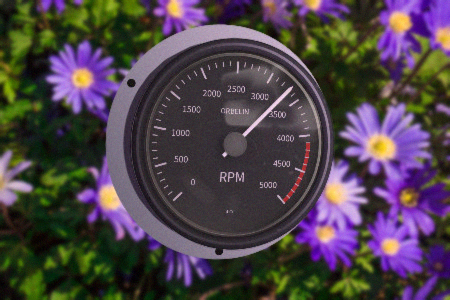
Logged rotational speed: 3300
